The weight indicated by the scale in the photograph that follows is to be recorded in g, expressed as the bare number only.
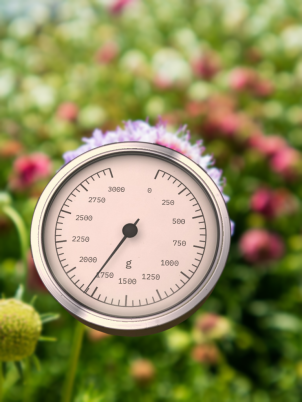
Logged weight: 1800
